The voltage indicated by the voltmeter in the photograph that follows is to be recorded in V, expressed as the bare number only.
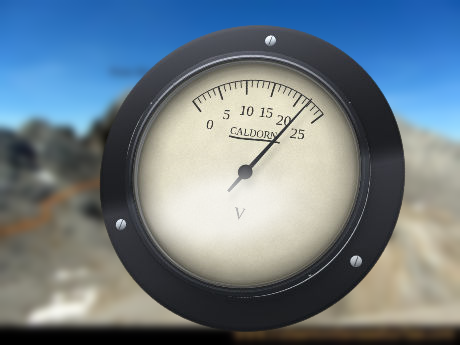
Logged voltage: 22
